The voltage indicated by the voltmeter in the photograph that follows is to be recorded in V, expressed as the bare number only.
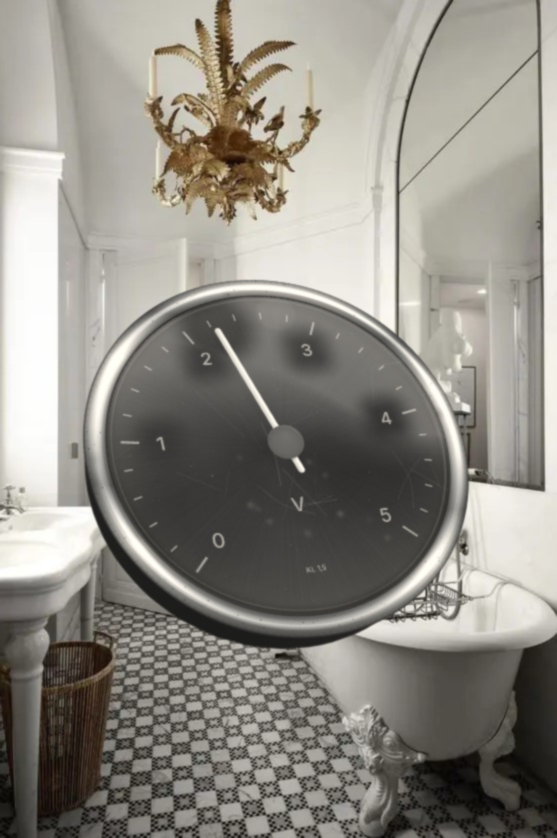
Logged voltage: 2.2
